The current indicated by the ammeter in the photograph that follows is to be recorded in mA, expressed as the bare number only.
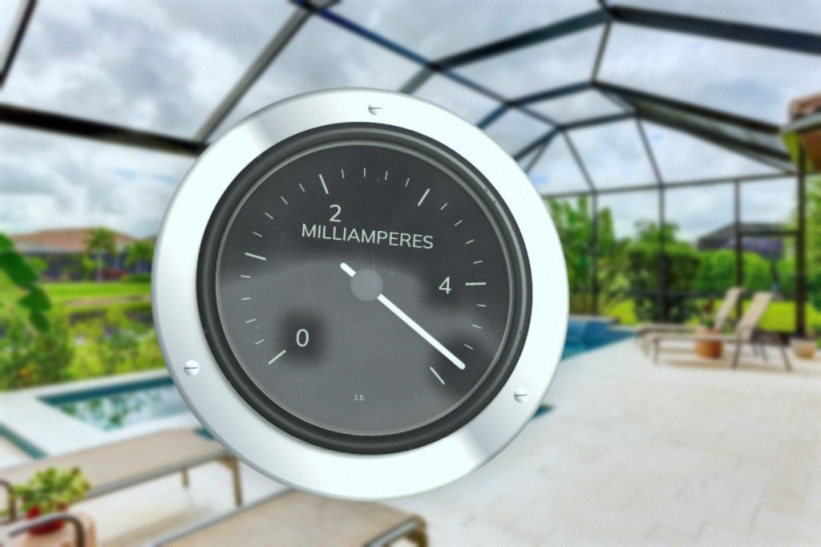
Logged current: 4.8
